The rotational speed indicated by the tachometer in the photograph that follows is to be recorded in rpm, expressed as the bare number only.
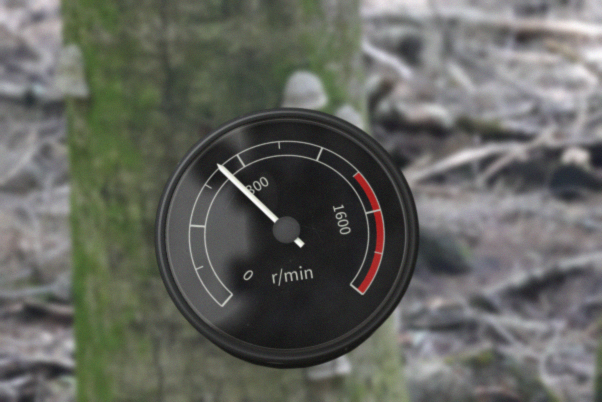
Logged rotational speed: 700
